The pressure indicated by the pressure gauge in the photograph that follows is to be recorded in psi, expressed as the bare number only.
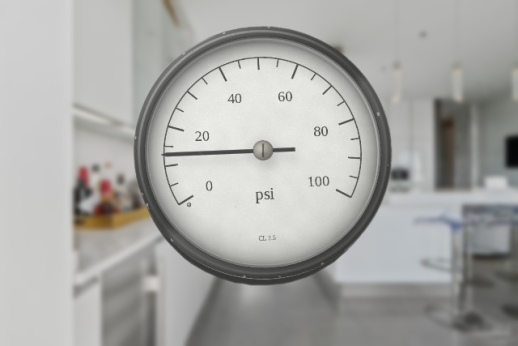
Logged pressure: 12.5
